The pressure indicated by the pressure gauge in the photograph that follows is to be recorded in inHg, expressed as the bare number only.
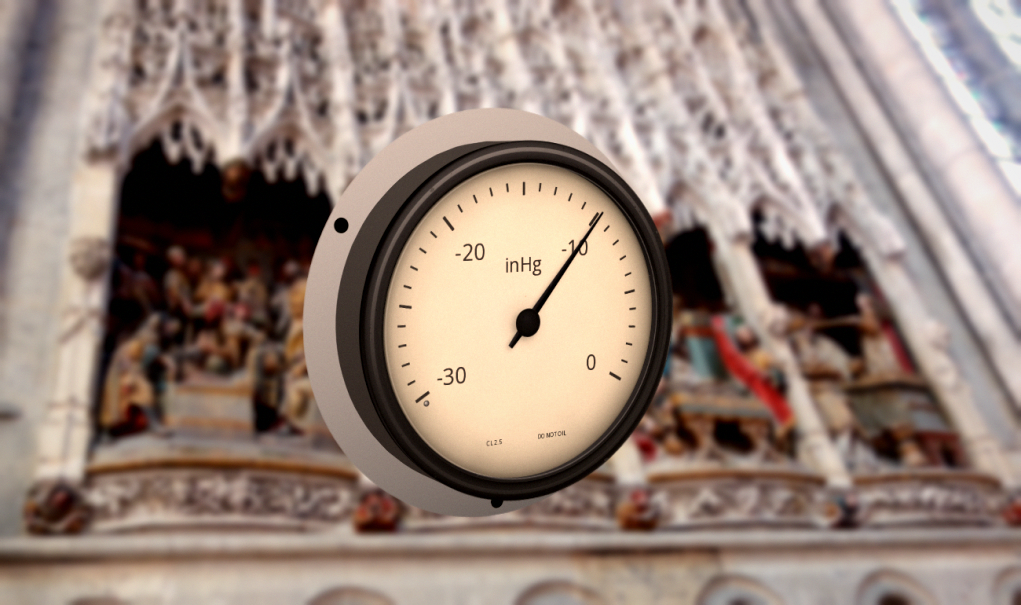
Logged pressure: -10
